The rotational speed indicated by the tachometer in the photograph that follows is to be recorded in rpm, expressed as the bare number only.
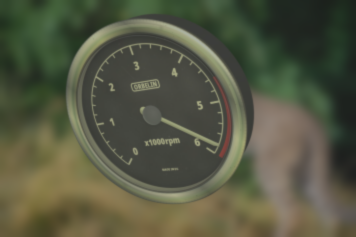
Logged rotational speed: 5800
